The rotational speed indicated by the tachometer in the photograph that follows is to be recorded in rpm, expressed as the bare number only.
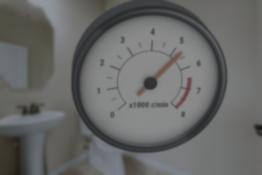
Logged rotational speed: 5250
